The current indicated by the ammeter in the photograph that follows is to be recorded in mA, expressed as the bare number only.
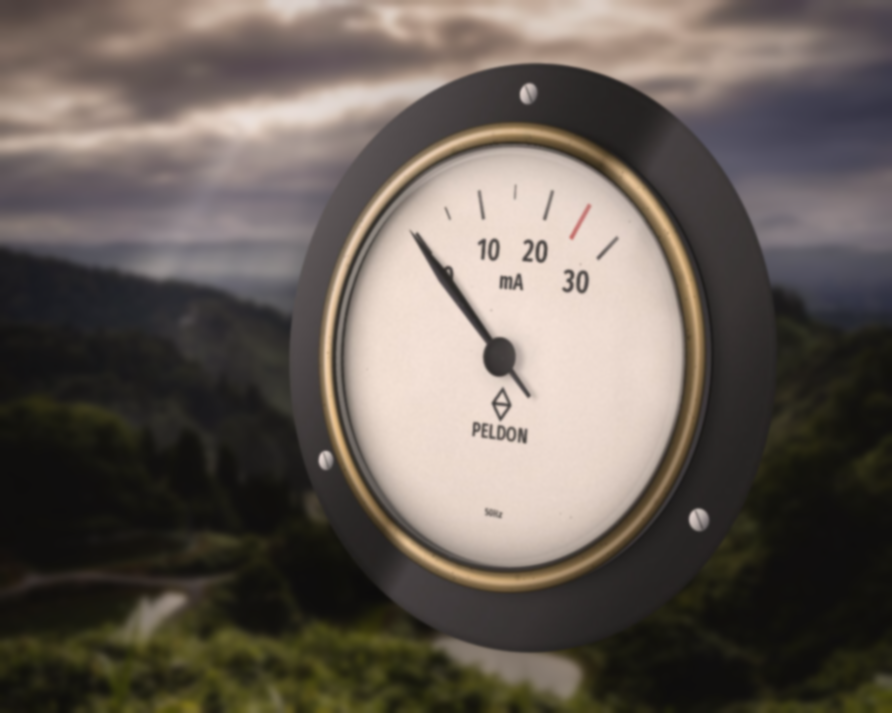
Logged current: 0
